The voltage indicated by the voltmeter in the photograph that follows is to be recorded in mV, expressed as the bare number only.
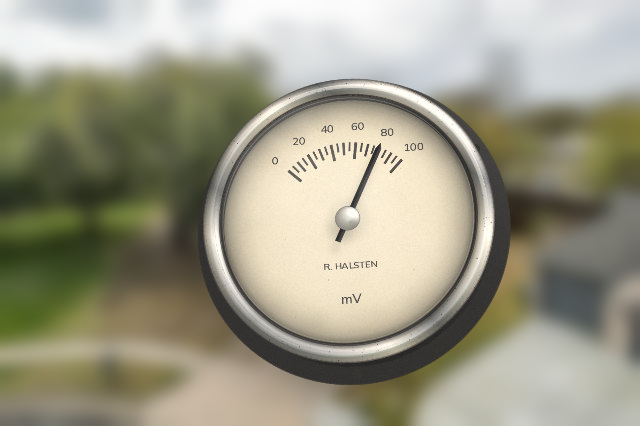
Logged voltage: 80
